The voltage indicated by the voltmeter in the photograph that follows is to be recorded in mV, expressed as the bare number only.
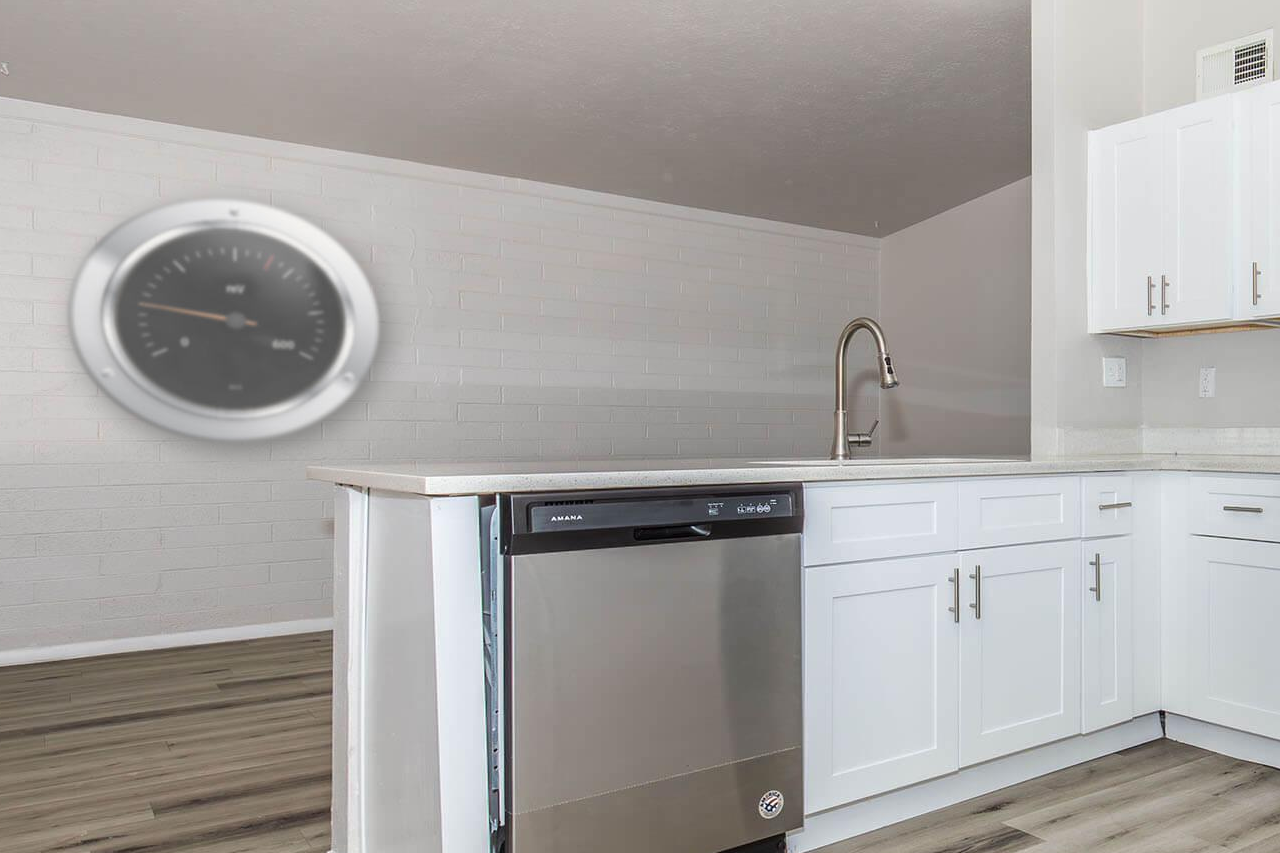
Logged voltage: 100
